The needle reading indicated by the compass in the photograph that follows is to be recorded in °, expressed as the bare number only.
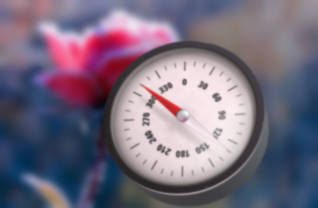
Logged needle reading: 310
